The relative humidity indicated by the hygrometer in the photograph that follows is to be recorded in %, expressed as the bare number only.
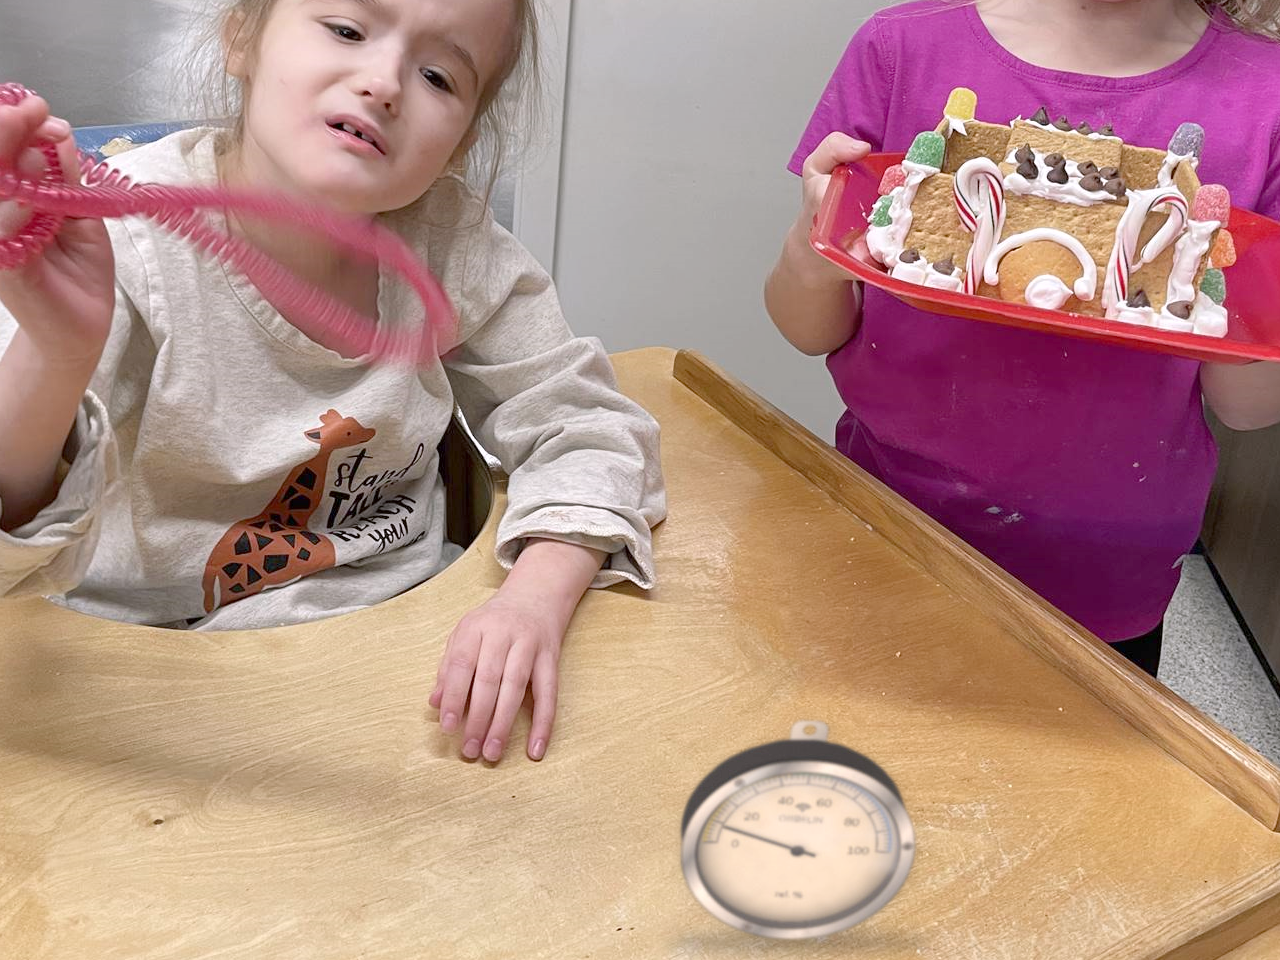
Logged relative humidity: 10
